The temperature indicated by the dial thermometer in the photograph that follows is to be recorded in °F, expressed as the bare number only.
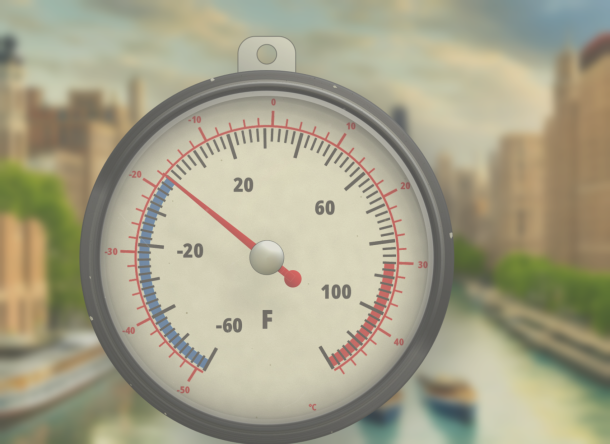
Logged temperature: 0
